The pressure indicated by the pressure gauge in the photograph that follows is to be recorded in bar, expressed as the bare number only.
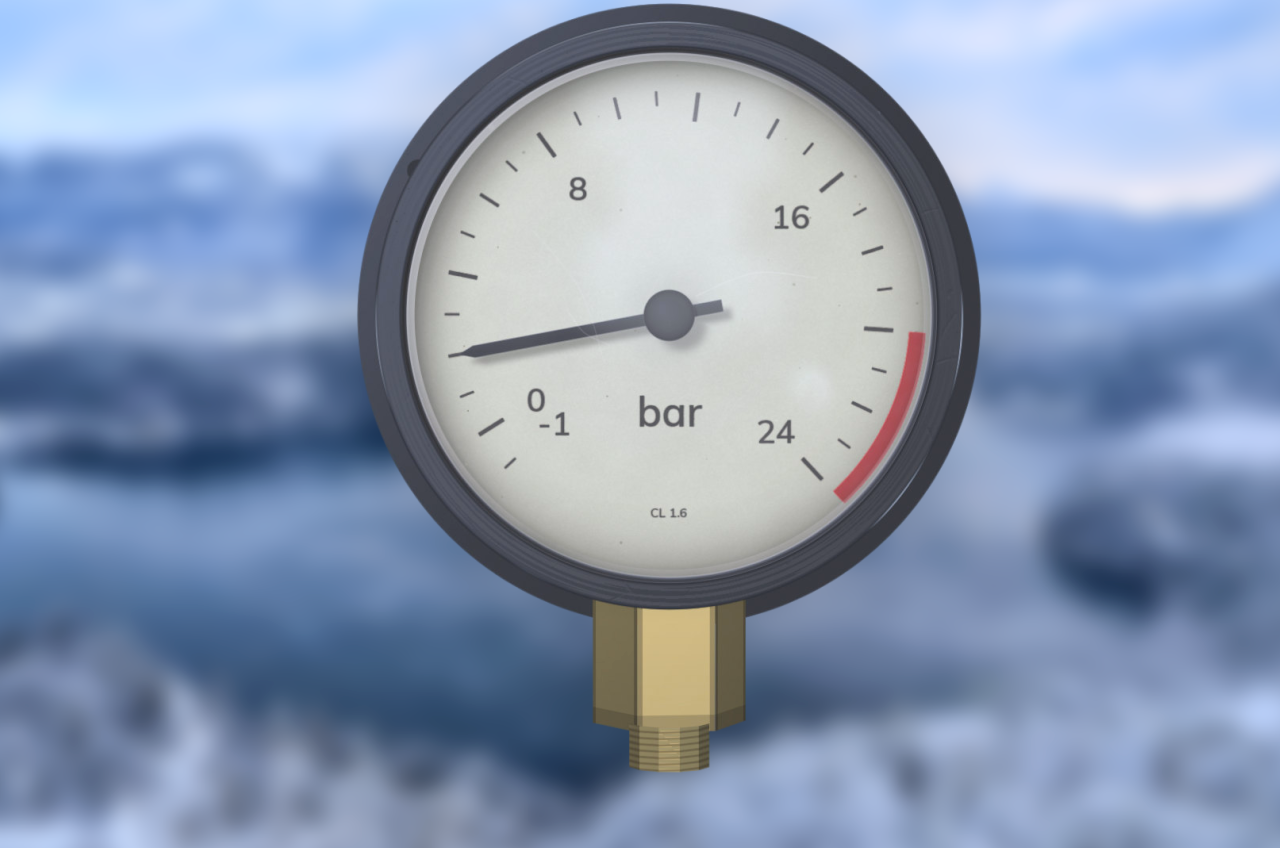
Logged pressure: 2
